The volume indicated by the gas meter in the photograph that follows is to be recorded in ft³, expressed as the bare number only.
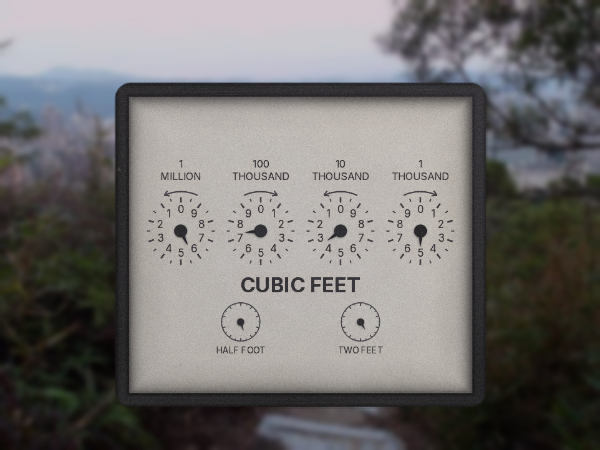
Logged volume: 573500
